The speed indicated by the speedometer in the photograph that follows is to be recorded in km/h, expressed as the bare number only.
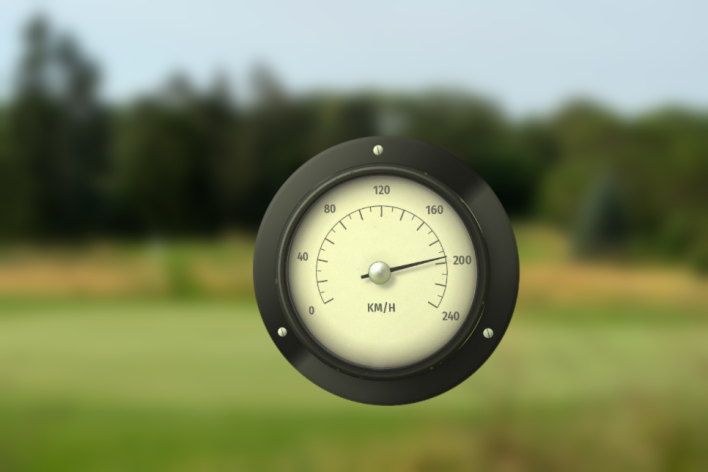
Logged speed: 195
